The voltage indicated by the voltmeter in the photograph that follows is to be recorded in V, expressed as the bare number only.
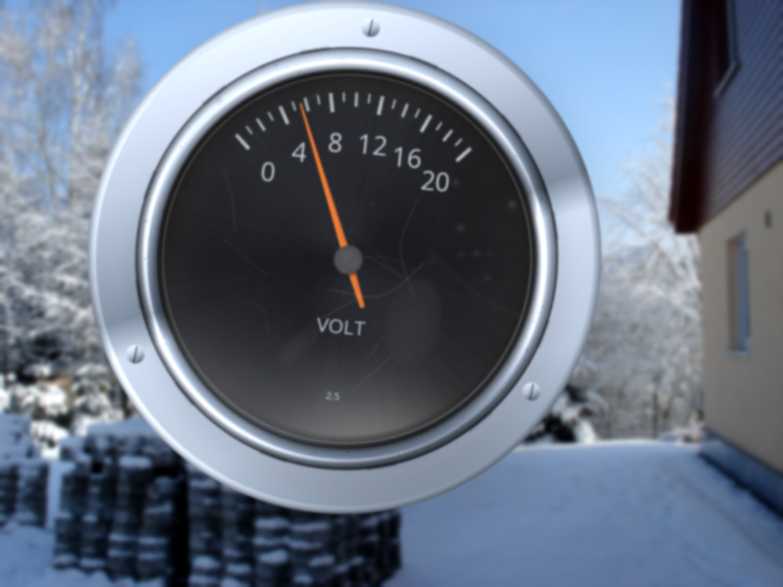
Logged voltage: 5.5
